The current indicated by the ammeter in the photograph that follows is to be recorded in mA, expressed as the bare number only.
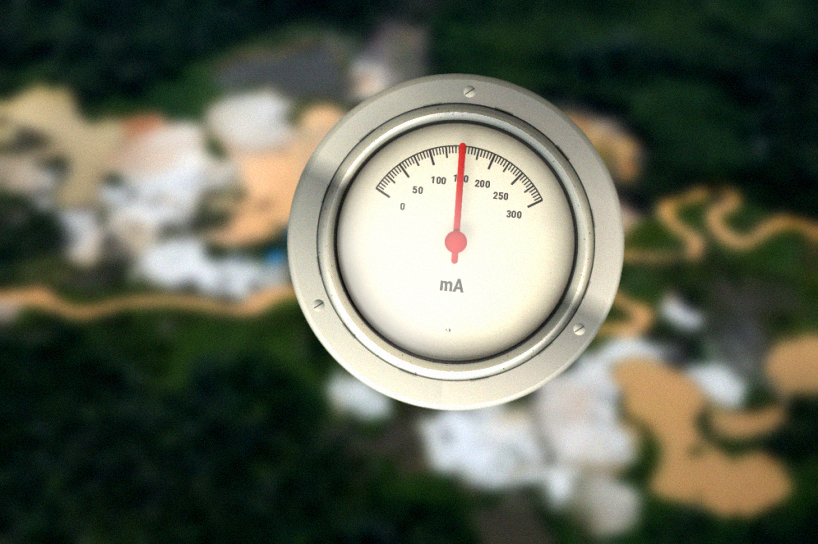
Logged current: 150
